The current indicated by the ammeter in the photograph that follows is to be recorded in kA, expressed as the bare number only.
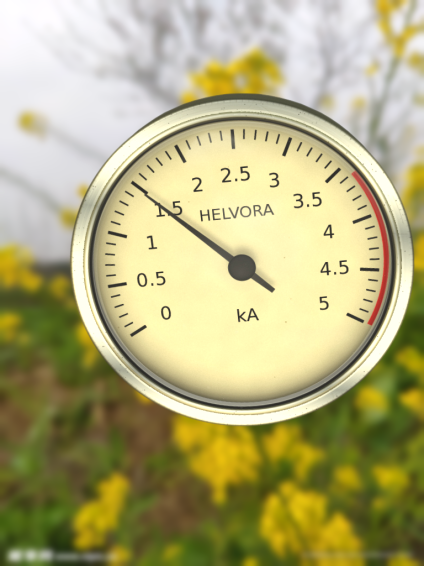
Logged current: 1.5
